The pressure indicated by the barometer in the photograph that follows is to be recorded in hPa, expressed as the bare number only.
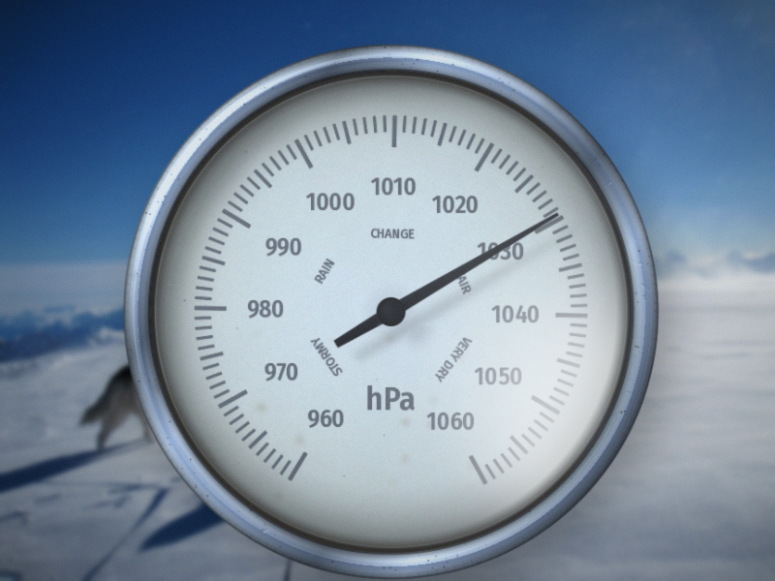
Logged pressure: 1029.5
